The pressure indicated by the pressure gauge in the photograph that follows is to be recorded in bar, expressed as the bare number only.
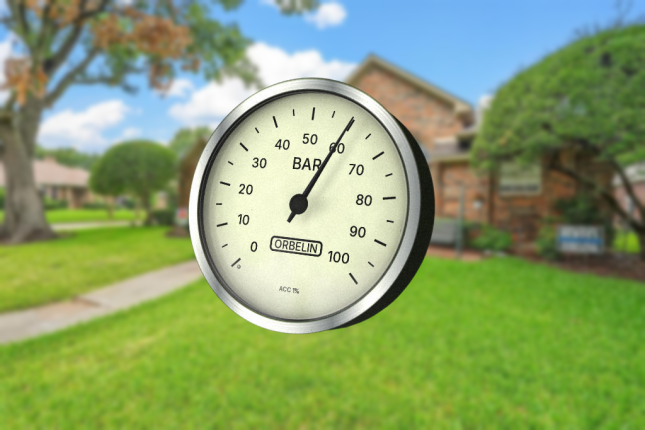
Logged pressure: 60
